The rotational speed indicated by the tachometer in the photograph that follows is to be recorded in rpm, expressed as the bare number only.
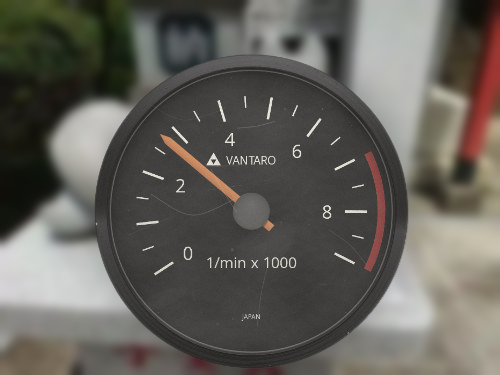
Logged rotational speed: 2750
